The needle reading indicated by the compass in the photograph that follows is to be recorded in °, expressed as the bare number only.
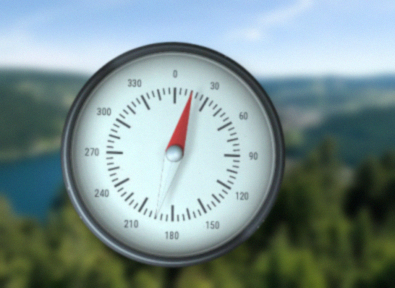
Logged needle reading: 15
